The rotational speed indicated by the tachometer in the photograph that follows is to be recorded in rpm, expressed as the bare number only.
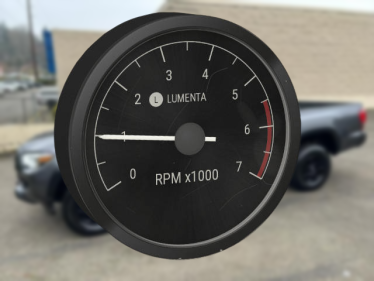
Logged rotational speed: 1000
